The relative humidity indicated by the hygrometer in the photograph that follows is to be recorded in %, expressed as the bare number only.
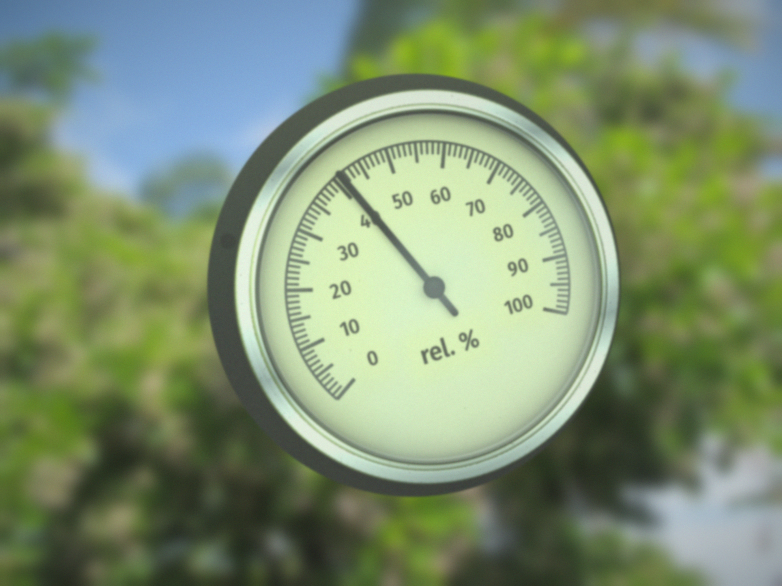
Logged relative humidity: 41
